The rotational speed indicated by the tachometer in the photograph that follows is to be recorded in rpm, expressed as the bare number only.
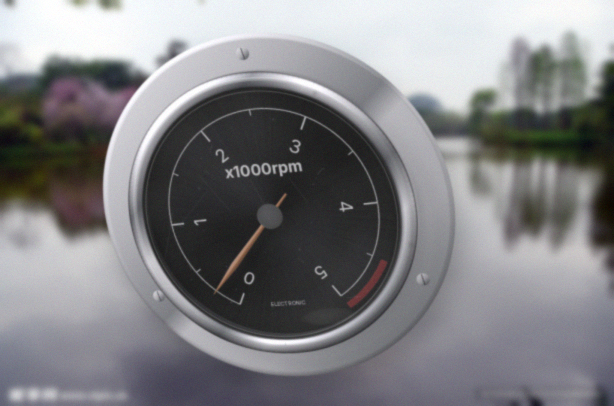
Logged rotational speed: 250
